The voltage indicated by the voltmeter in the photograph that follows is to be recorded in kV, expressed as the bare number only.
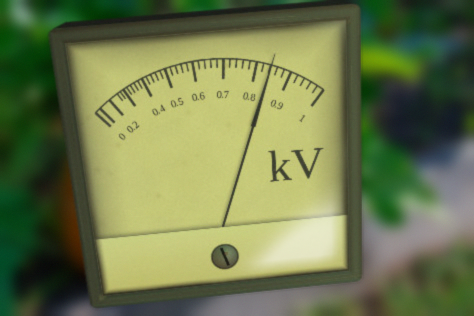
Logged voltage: 0.84
